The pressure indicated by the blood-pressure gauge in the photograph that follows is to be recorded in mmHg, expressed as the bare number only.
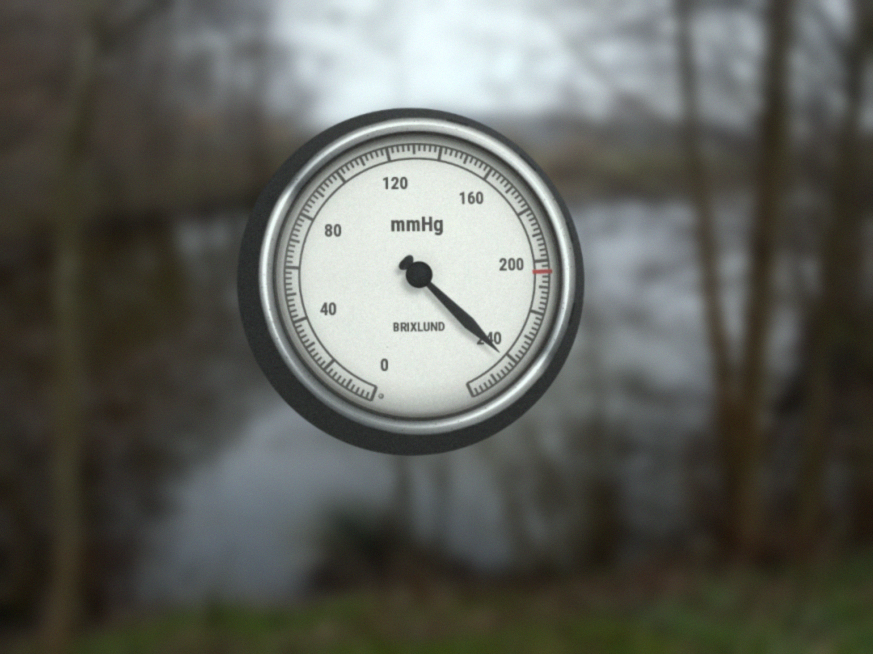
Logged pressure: 242
